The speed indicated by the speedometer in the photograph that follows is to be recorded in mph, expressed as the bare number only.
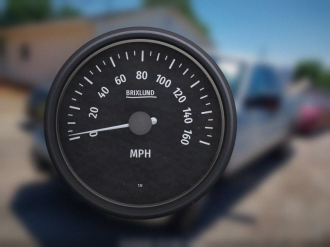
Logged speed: 2.5
